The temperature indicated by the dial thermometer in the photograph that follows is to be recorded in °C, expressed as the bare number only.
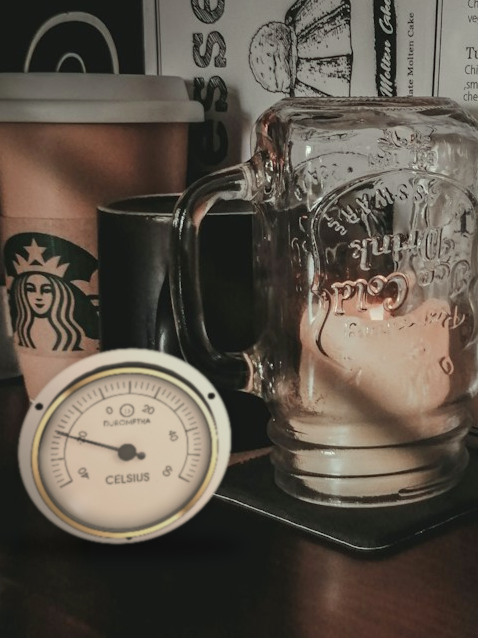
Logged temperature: -20
